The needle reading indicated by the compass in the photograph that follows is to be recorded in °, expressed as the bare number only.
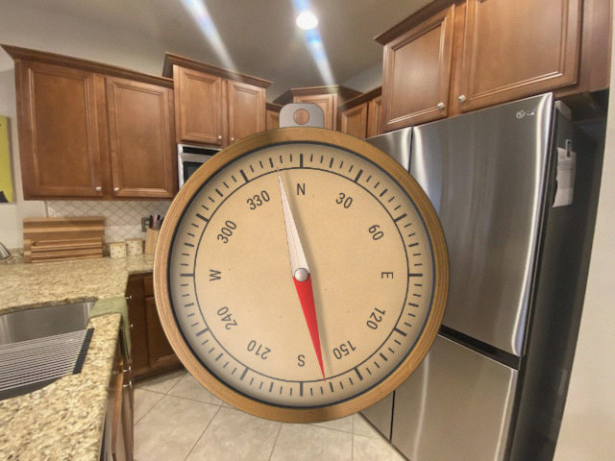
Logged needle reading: 167.5
